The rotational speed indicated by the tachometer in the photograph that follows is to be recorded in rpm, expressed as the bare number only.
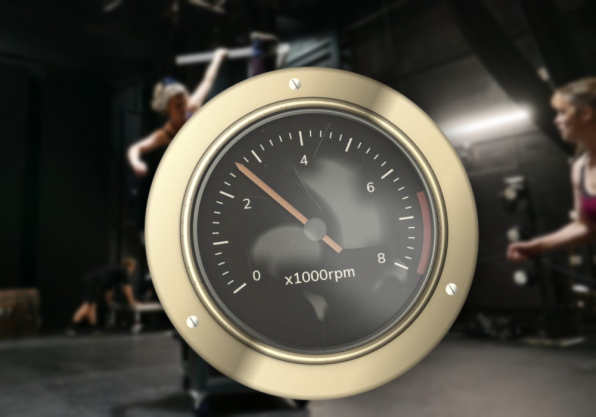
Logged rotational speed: 2600
